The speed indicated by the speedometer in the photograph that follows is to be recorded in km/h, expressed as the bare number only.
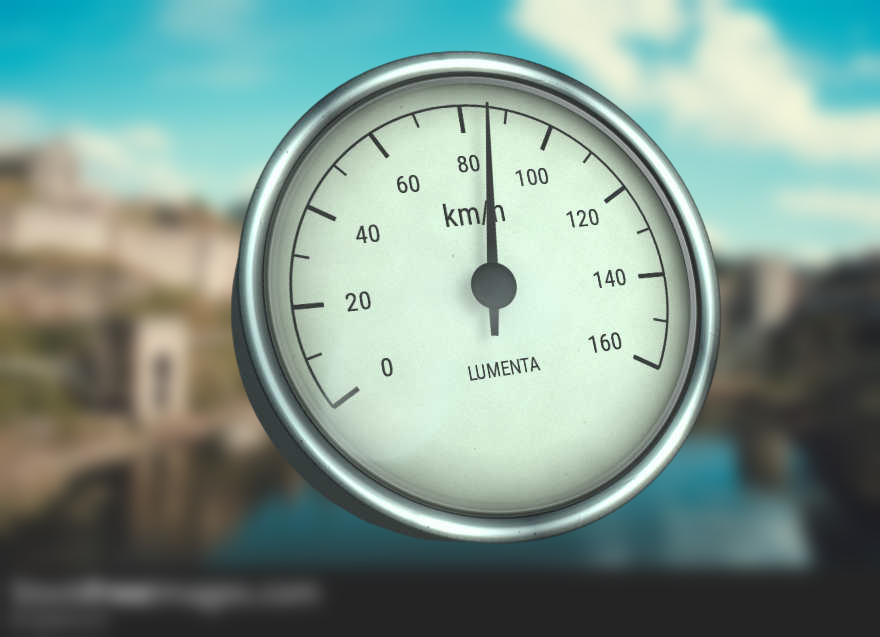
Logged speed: 85
